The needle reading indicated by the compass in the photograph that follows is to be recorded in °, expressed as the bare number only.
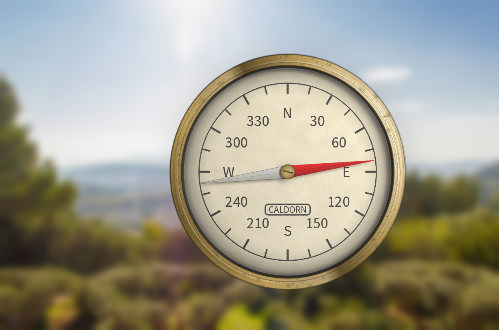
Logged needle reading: 82.5
